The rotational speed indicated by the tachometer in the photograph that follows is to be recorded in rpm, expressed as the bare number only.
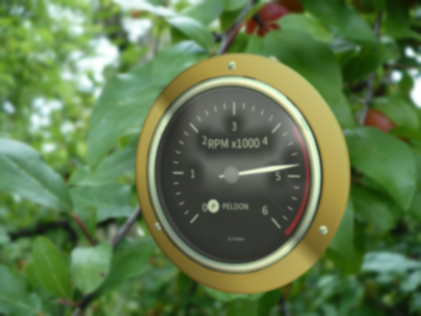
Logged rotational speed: 4800
